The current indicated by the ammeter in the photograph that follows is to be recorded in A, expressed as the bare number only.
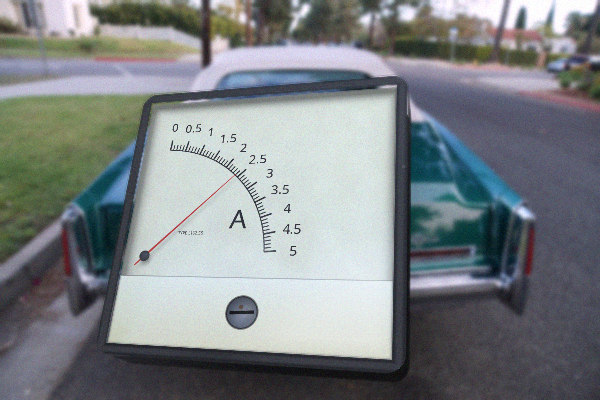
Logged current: 2.5
